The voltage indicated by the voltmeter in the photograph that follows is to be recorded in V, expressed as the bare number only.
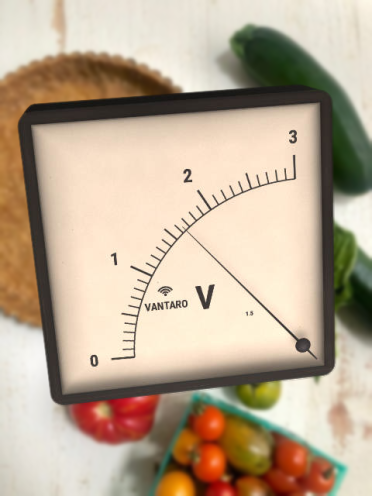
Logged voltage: 1.65
